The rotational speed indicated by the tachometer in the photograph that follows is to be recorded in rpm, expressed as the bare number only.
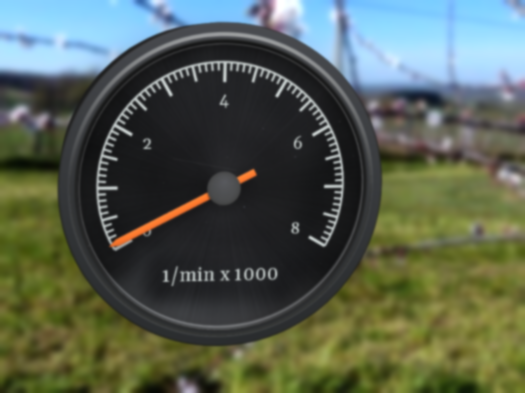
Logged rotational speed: 100
